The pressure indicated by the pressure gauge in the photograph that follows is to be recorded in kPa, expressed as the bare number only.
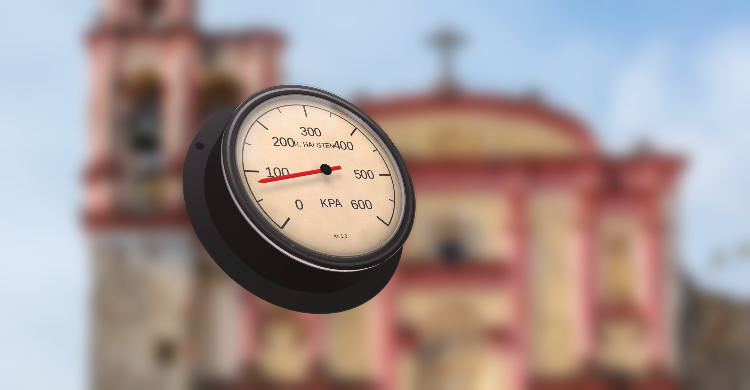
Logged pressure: 75
